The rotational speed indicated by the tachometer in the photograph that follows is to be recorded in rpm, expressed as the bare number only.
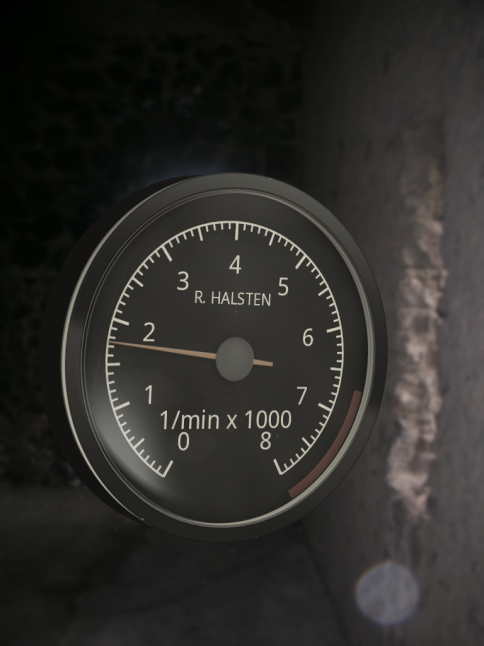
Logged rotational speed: 1750
